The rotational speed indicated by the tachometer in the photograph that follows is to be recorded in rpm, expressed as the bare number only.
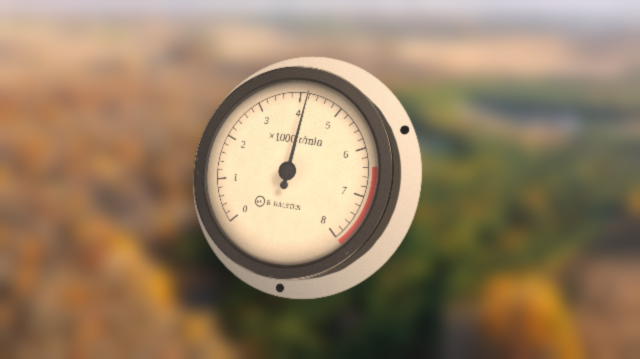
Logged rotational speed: 4200
